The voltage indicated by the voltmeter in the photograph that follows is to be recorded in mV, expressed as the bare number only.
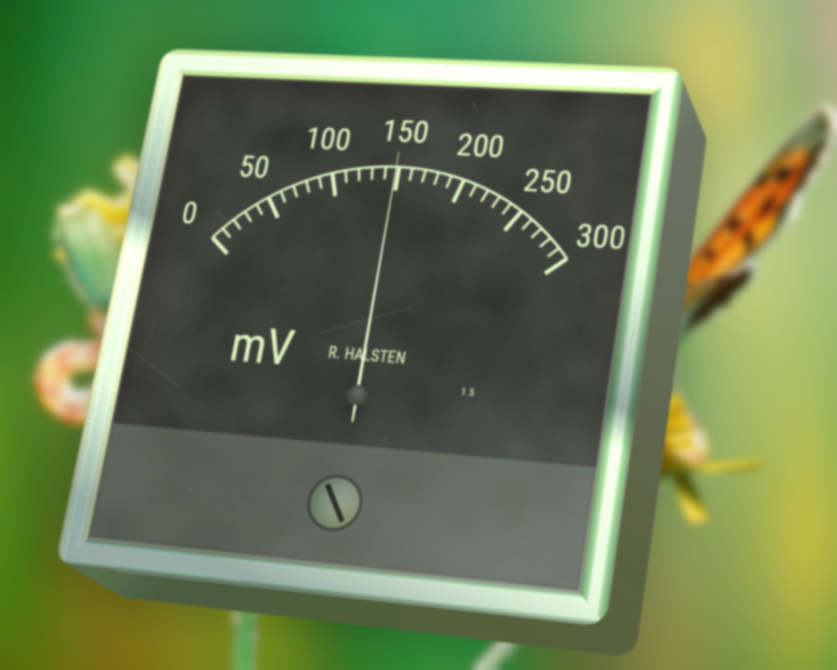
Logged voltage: 150
